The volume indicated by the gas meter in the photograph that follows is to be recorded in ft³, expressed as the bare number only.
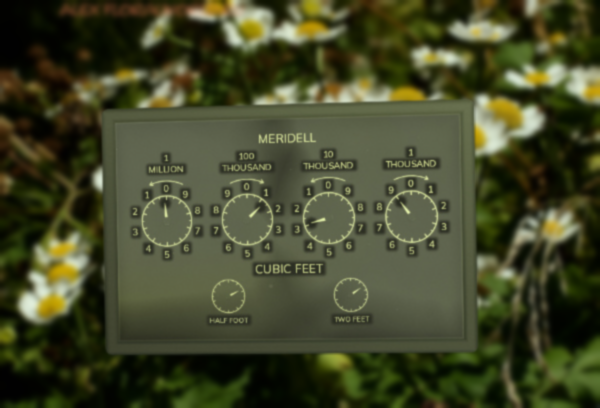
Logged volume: 12900
